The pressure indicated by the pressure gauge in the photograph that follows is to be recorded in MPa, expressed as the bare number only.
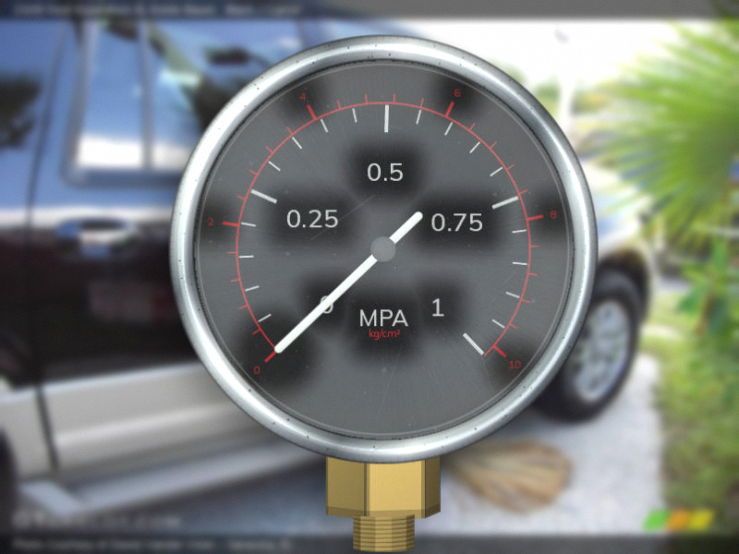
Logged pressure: 0
